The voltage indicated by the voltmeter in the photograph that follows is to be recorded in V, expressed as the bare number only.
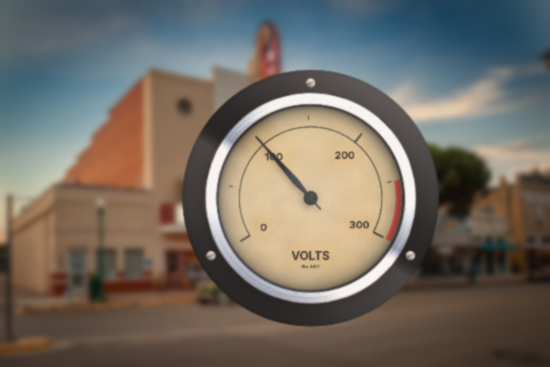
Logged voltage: 100
